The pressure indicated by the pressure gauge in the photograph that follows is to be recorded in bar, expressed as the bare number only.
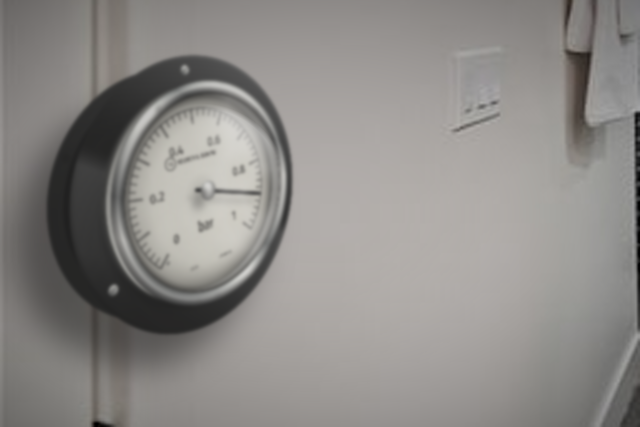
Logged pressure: 0.9
